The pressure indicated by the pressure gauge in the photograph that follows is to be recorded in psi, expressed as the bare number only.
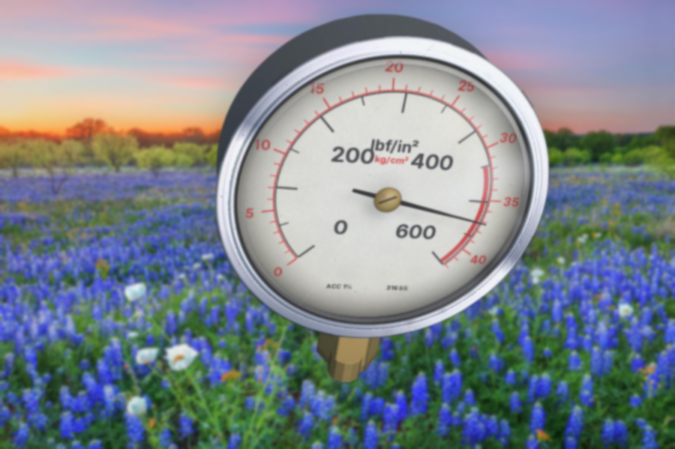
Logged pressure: 525
